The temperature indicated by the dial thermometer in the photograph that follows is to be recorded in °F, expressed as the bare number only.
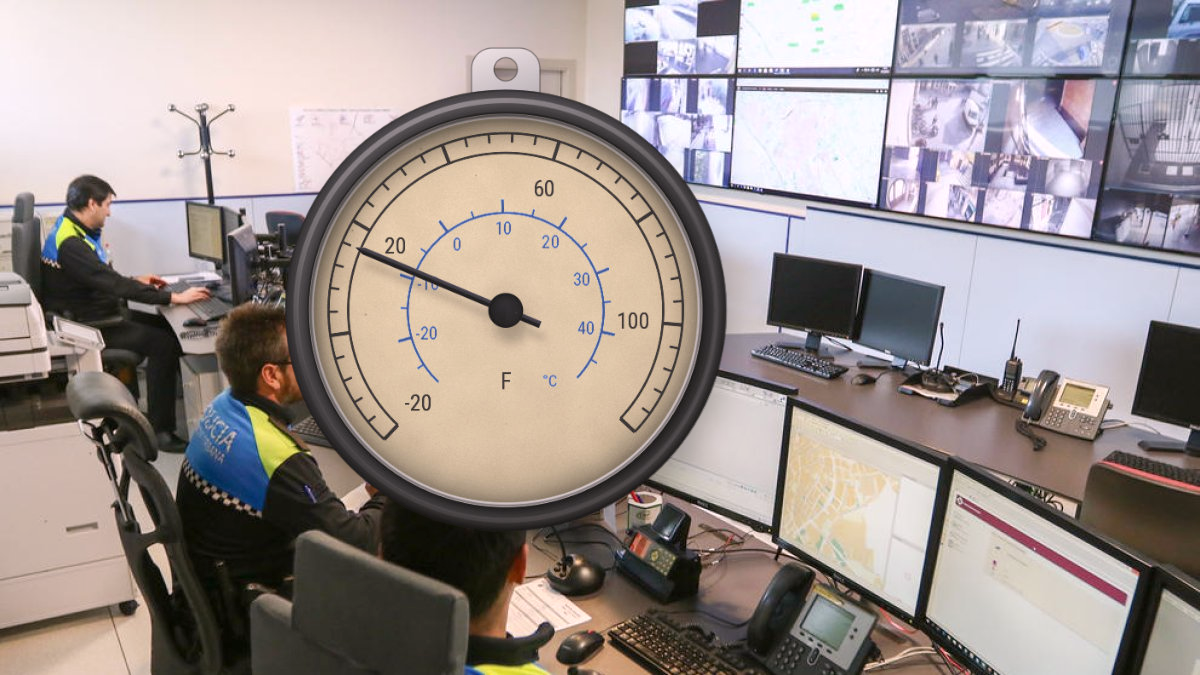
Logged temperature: 16
